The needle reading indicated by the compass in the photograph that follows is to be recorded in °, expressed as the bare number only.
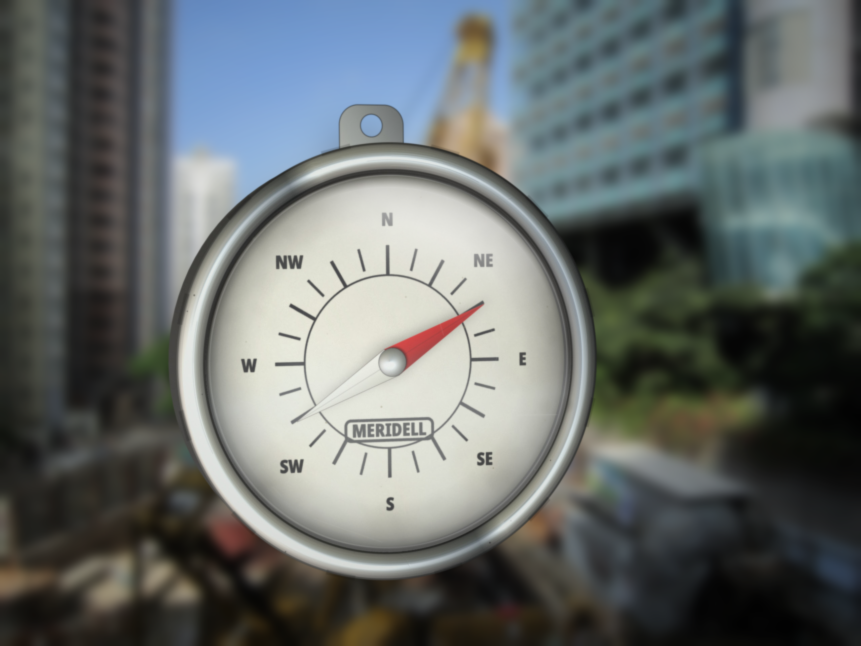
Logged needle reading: 60
